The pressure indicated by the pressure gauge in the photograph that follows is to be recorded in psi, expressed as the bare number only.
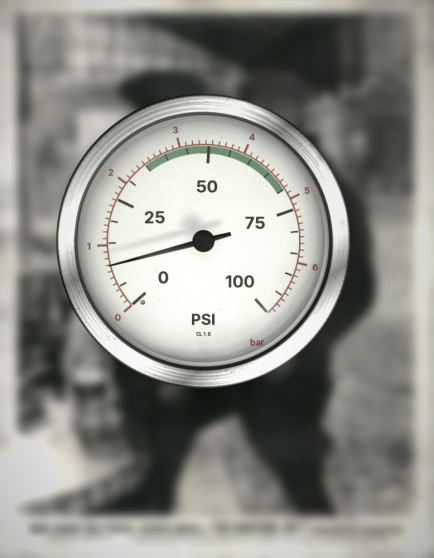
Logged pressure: 10
